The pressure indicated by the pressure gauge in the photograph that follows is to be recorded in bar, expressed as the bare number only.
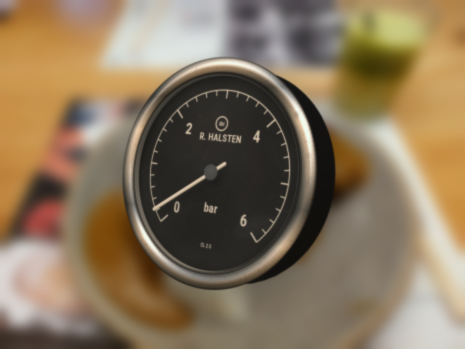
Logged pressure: 0.2
